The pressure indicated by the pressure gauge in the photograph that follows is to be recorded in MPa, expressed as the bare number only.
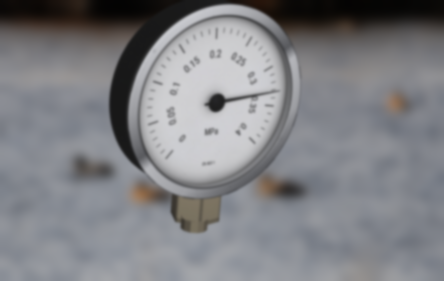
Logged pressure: 0.33
